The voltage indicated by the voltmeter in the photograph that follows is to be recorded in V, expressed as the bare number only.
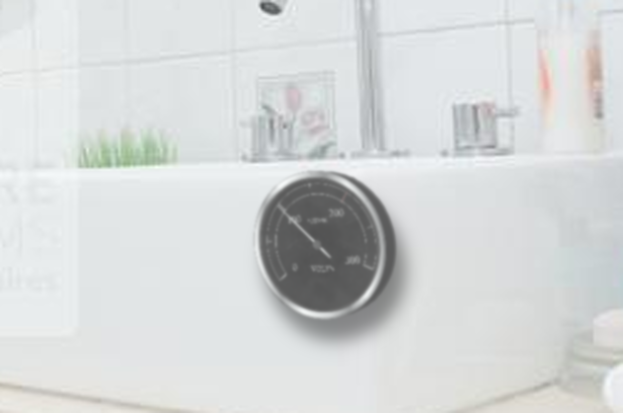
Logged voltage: 100
